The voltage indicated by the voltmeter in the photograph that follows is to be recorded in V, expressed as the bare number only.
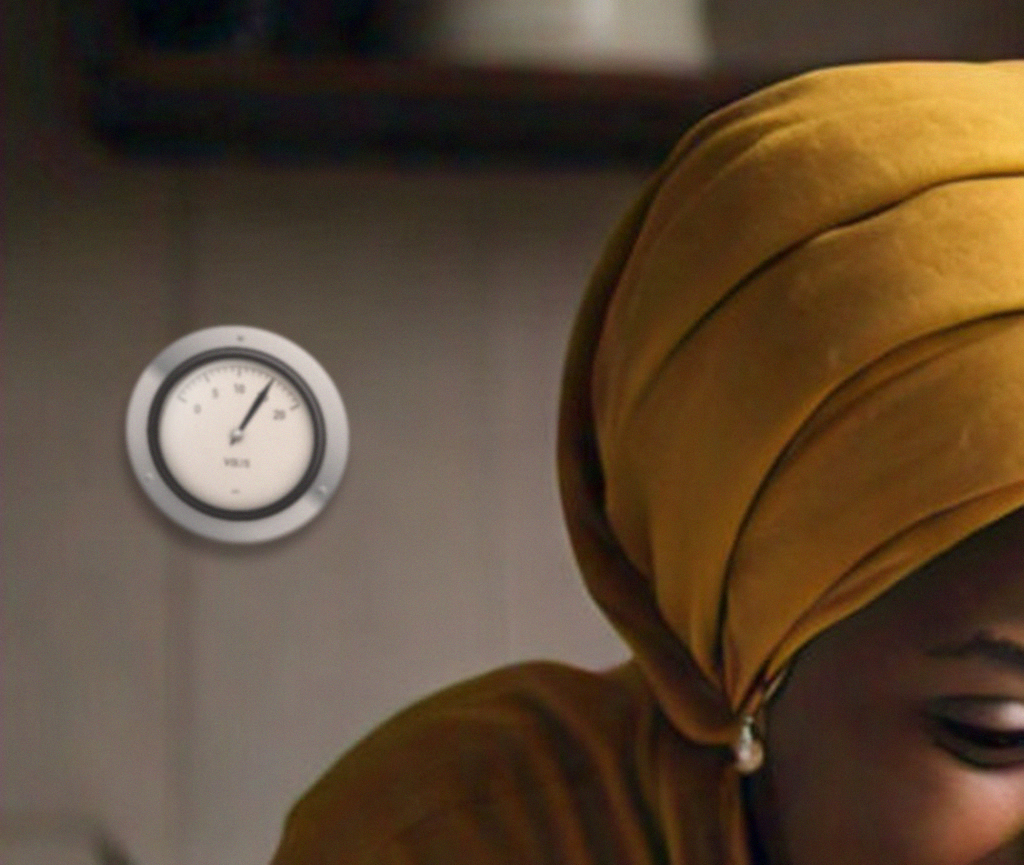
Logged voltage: 15
